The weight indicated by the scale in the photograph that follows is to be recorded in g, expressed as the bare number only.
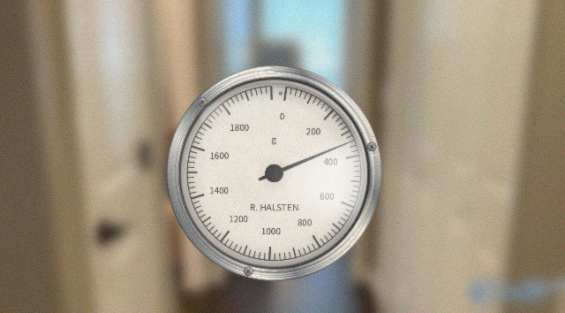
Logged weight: 340
